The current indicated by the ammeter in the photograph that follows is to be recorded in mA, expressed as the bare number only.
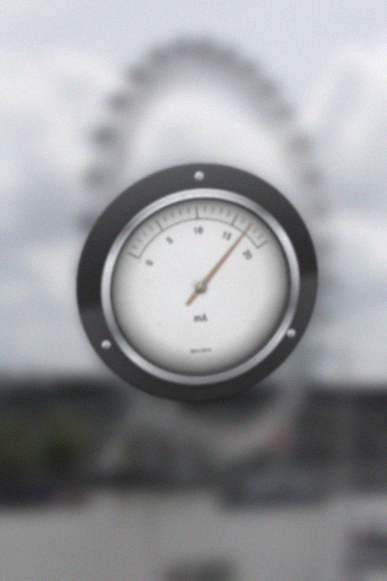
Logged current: 17
